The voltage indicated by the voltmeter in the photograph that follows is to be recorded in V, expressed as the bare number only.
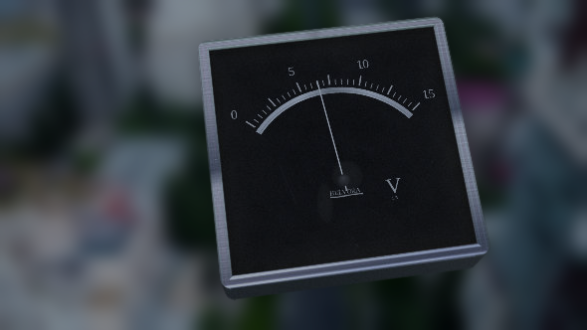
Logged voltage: 6.5
